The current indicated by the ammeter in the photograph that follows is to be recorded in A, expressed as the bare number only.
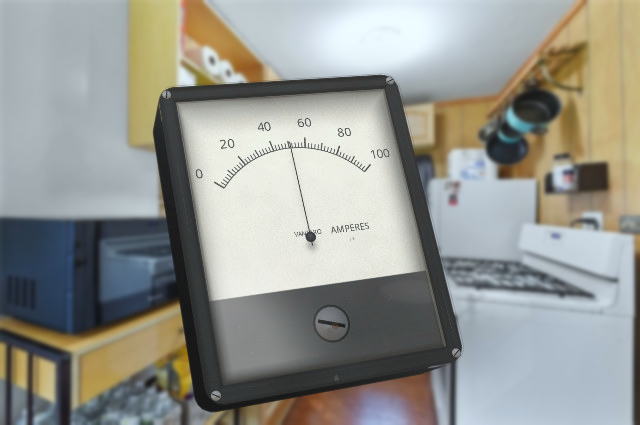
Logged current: 50
